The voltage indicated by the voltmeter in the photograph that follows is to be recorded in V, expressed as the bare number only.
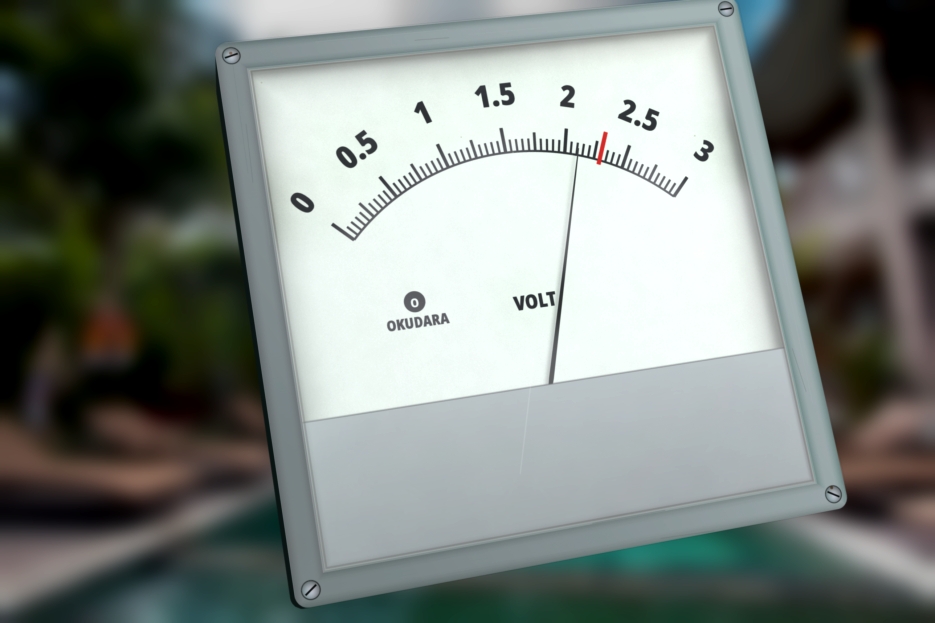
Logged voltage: 2.1
